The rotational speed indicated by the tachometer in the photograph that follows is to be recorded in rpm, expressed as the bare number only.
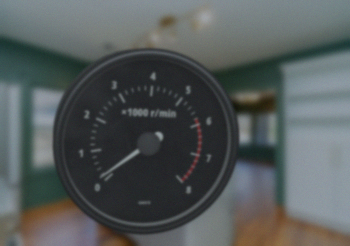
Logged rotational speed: 200
